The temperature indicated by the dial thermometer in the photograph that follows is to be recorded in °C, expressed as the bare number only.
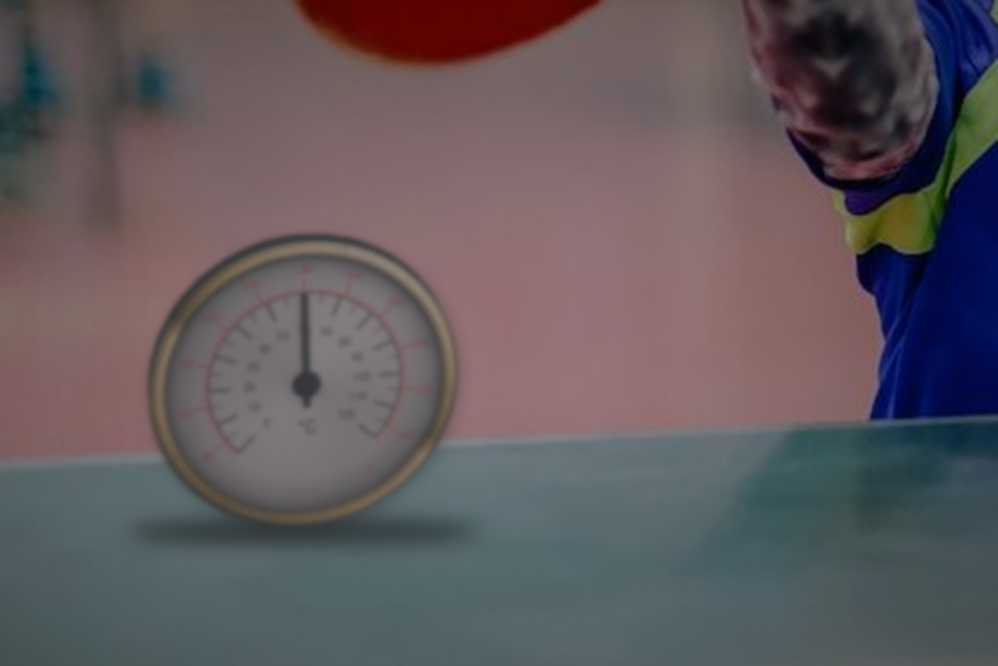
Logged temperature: 60
